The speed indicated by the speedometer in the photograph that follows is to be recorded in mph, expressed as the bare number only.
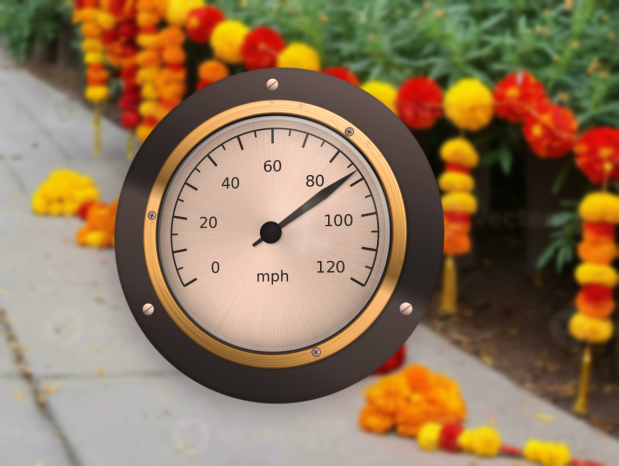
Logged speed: 87.5
